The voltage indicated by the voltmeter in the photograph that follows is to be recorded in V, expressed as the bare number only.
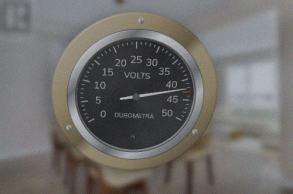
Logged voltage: 42
